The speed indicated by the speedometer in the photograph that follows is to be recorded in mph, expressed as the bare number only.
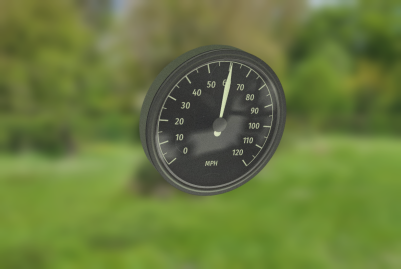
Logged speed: 60
